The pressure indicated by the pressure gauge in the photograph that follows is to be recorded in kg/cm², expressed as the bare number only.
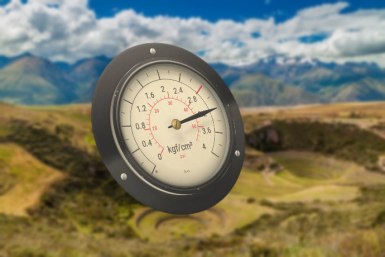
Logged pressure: 3.2
